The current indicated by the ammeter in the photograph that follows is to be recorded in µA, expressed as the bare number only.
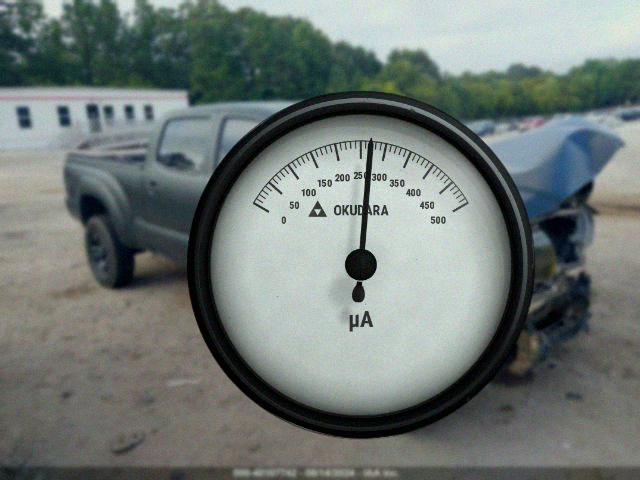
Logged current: 270
